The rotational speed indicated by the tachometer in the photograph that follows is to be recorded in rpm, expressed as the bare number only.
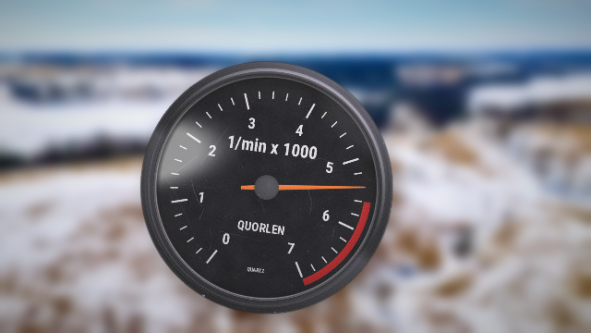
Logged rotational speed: 5400
